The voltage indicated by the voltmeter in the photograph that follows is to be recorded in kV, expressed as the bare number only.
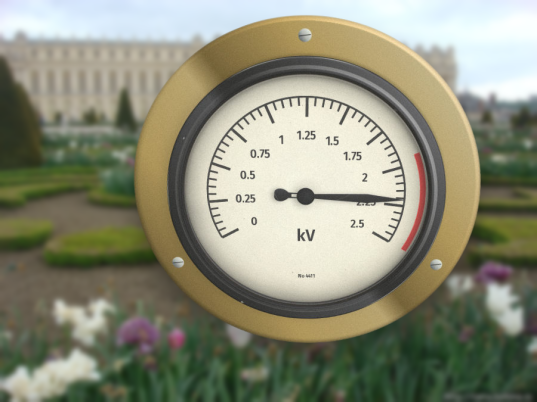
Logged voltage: 2.2
